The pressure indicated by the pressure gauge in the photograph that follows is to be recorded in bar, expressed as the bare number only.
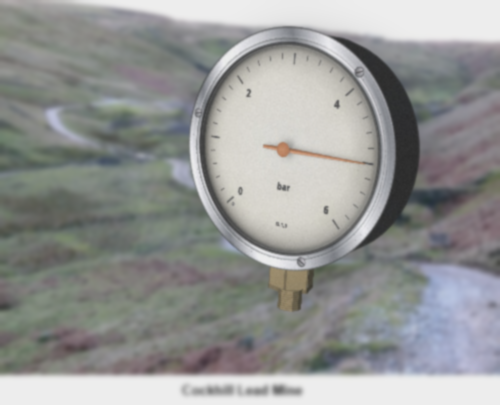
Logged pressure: 5
